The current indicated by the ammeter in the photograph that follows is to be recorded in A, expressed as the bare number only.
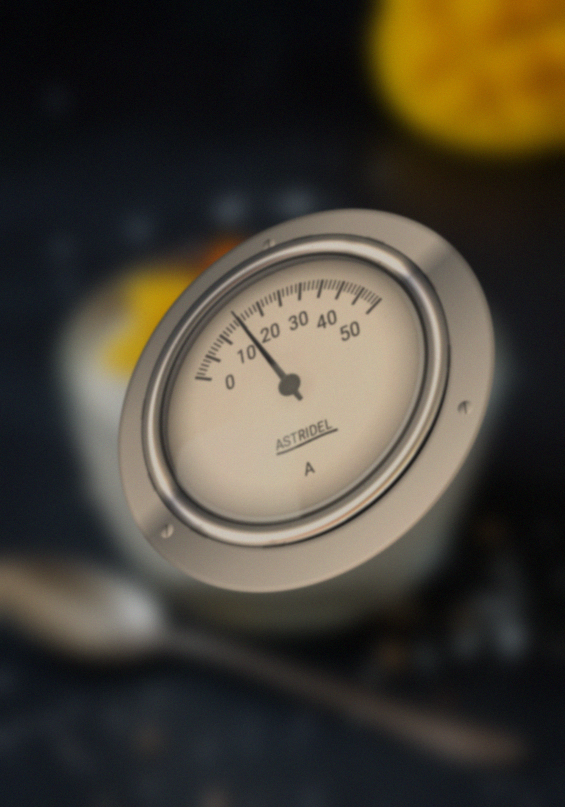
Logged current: 15
